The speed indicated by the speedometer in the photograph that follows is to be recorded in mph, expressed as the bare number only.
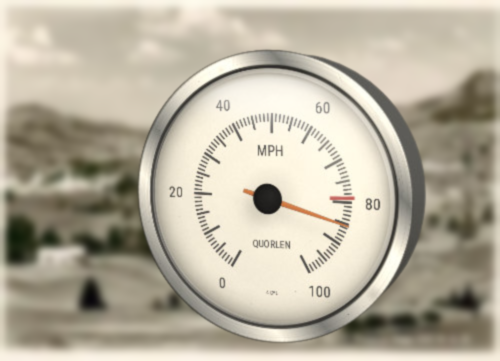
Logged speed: 85
